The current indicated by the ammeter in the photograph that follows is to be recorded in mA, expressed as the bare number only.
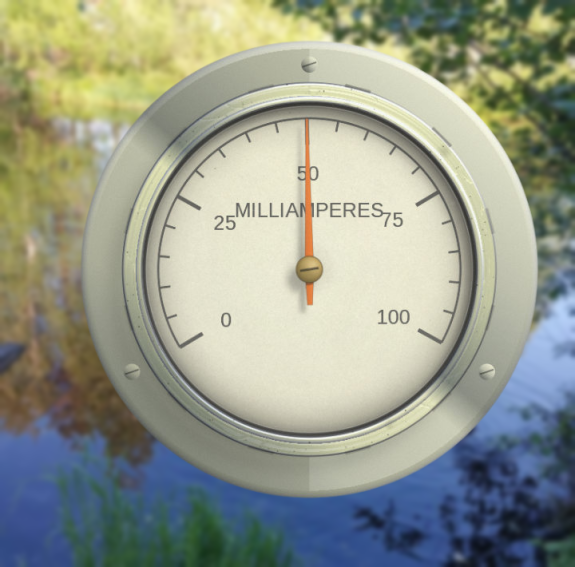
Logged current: 50
